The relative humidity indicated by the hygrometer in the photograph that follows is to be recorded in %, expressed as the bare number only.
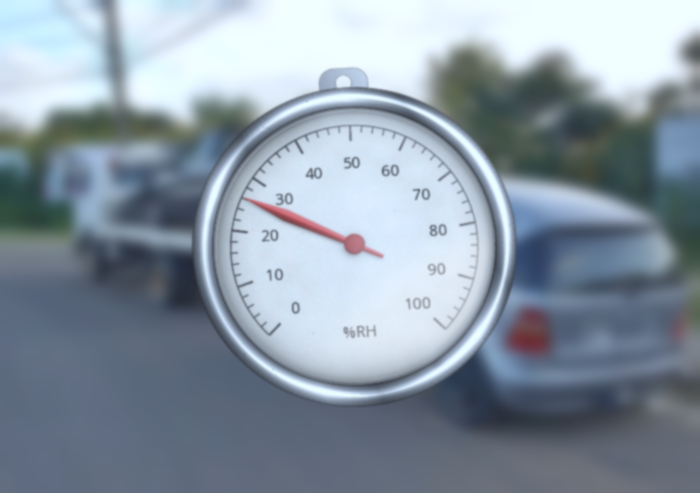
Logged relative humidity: 26
